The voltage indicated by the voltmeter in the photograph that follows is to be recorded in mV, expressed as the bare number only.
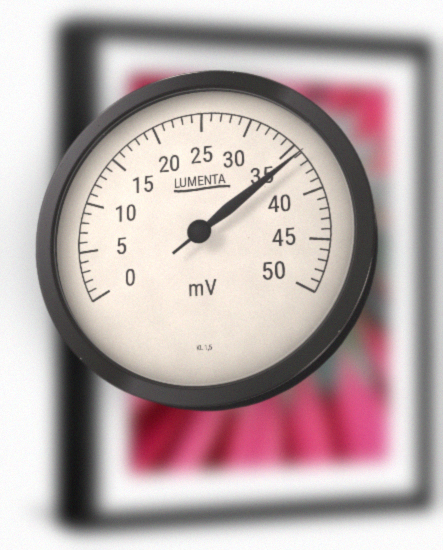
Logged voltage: 36
